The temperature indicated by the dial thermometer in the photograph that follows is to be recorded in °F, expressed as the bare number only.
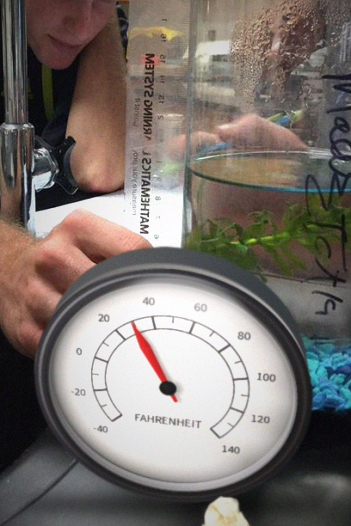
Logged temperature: 30
